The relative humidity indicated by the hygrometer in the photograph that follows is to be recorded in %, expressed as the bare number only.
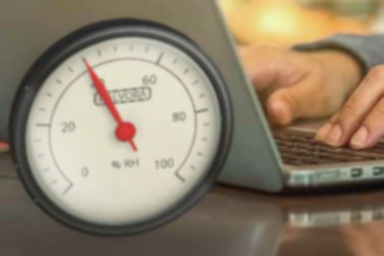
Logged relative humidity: 40
